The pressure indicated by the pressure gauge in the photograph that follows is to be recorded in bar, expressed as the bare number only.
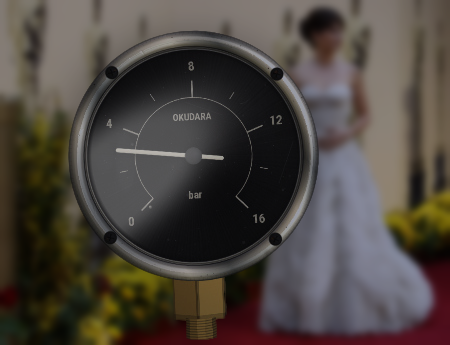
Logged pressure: 3
